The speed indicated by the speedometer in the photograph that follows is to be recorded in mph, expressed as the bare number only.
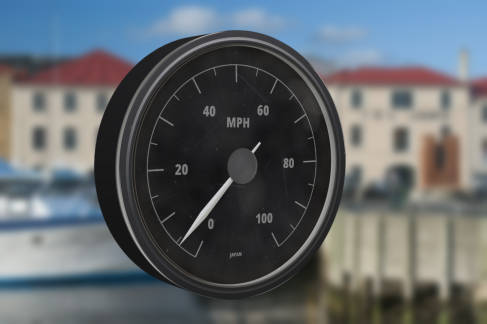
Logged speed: 5
